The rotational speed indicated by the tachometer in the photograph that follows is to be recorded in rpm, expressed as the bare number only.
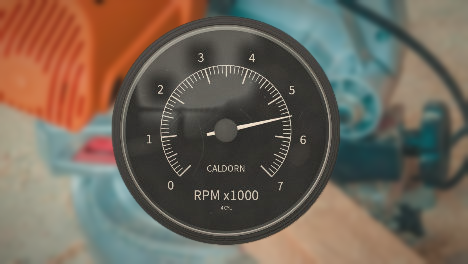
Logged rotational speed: 5500
